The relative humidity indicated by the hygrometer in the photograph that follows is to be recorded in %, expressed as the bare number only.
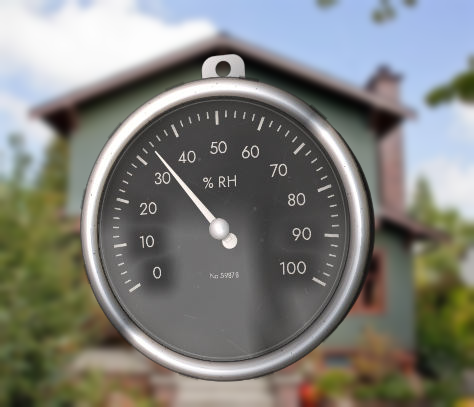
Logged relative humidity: 34
